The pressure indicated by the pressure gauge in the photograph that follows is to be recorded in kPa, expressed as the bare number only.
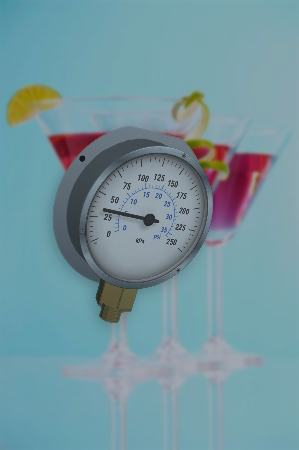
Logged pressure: 35
